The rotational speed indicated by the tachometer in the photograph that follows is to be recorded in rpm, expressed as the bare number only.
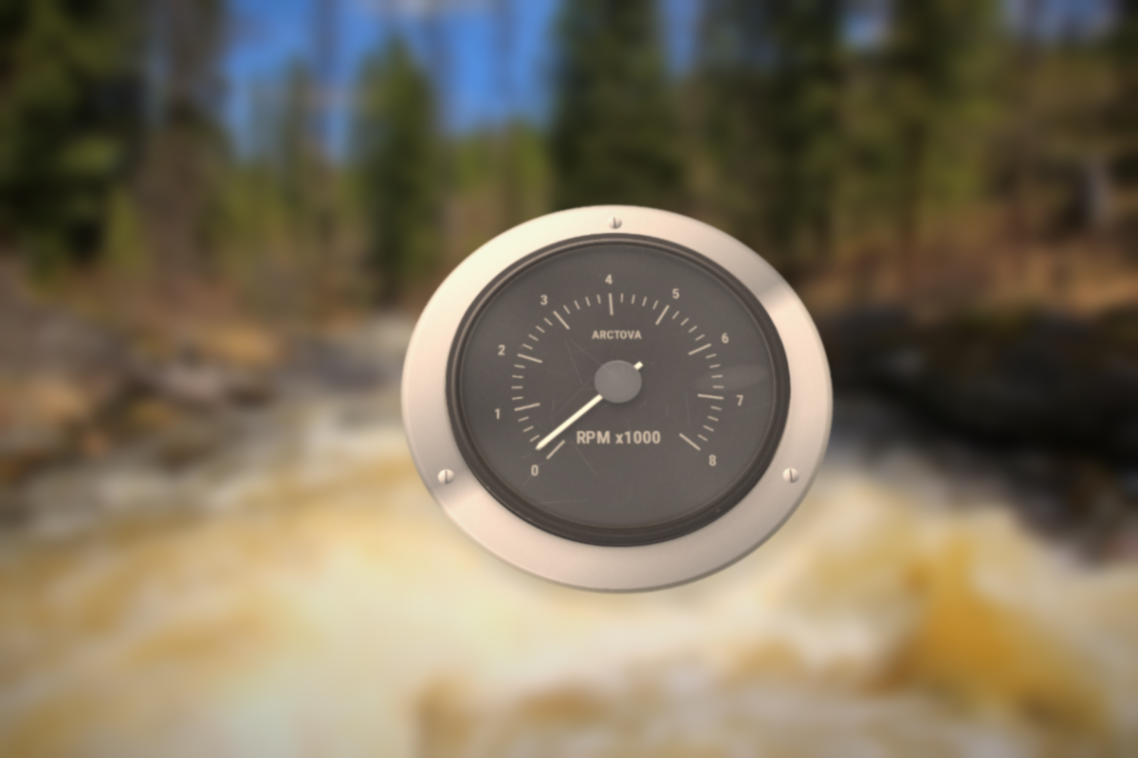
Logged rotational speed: 200
